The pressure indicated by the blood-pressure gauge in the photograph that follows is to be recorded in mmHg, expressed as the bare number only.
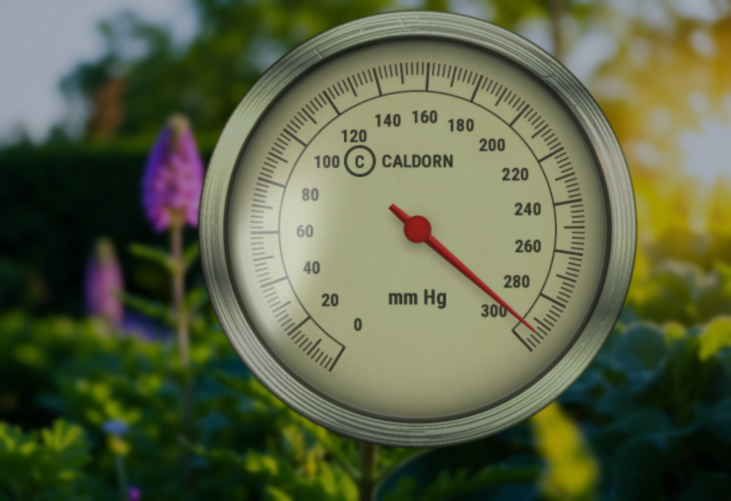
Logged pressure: 294
